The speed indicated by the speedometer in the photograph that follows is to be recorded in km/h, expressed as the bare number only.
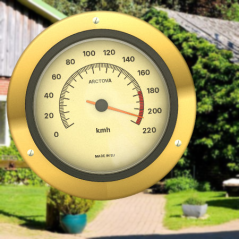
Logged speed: 210
